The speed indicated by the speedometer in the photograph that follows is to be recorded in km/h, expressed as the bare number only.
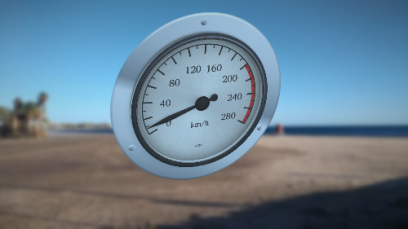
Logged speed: 10
